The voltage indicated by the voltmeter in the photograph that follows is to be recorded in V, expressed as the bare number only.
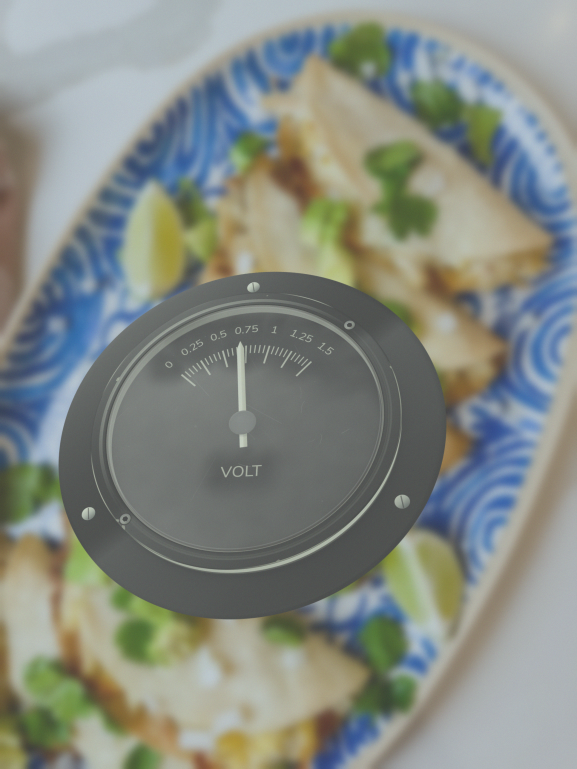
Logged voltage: 0.7
